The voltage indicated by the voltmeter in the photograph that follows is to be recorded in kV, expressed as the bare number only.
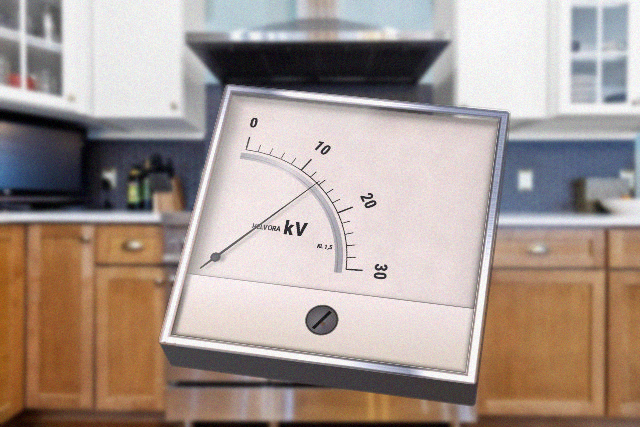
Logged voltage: 14
